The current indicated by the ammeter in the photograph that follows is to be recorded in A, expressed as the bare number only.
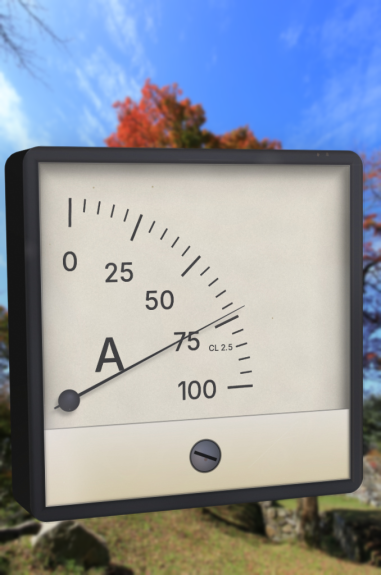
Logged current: 72.5
